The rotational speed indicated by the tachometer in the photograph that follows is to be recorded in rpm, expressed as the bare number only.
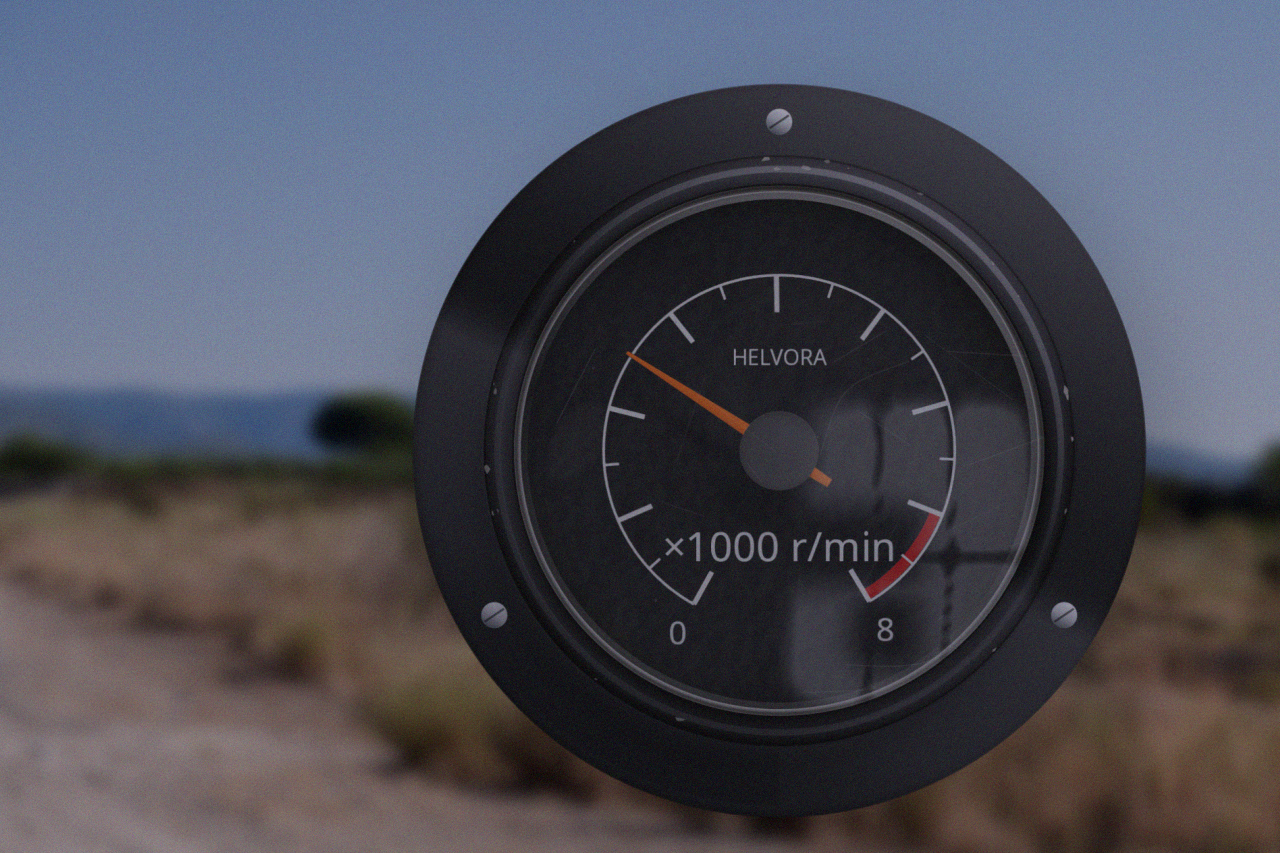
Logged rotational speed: 2500
